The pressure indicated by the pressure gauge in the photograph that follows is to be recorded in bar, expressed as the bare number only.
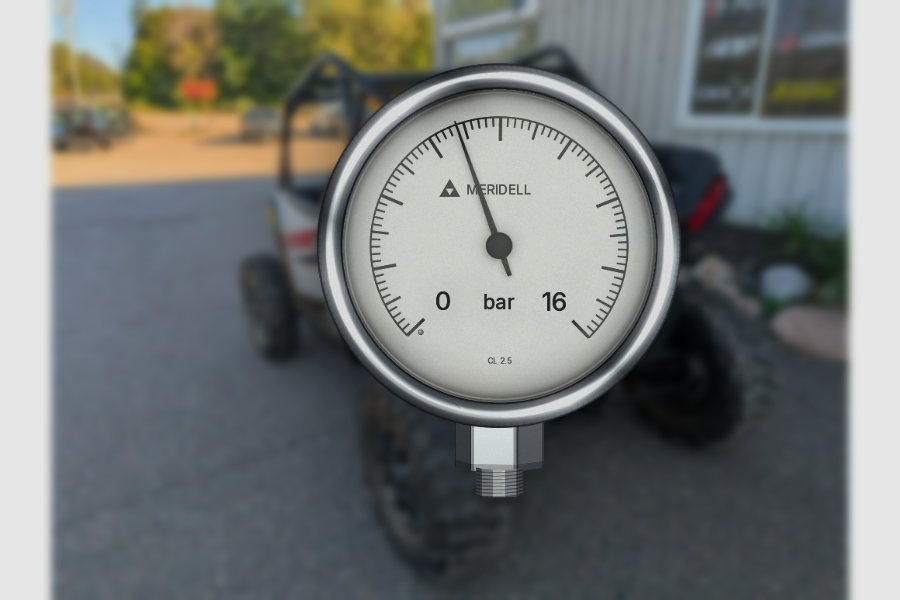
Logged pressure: 6.8
